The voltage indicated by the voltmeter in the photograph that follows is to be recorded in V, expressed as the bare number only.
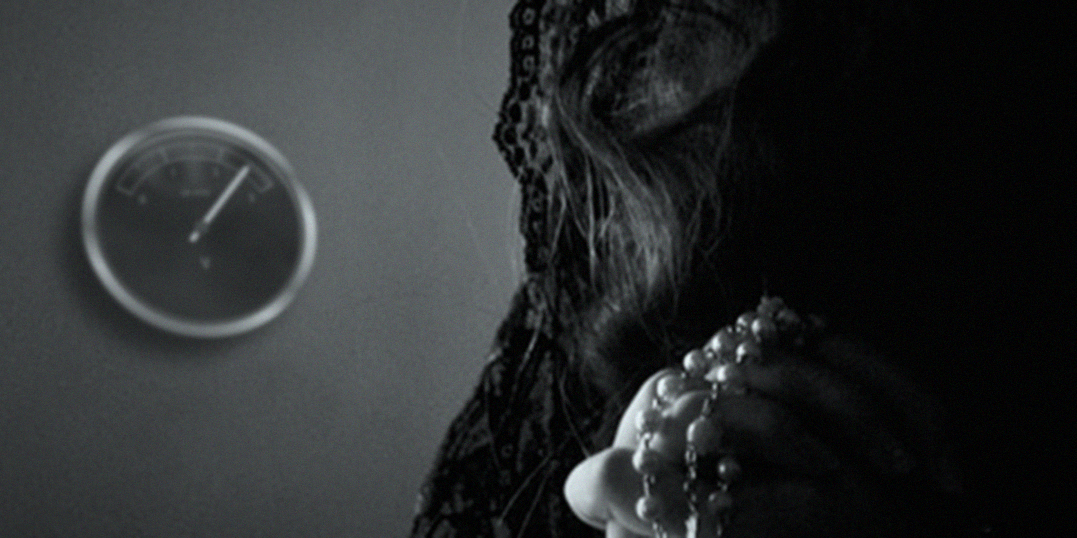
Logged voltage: 2.5
